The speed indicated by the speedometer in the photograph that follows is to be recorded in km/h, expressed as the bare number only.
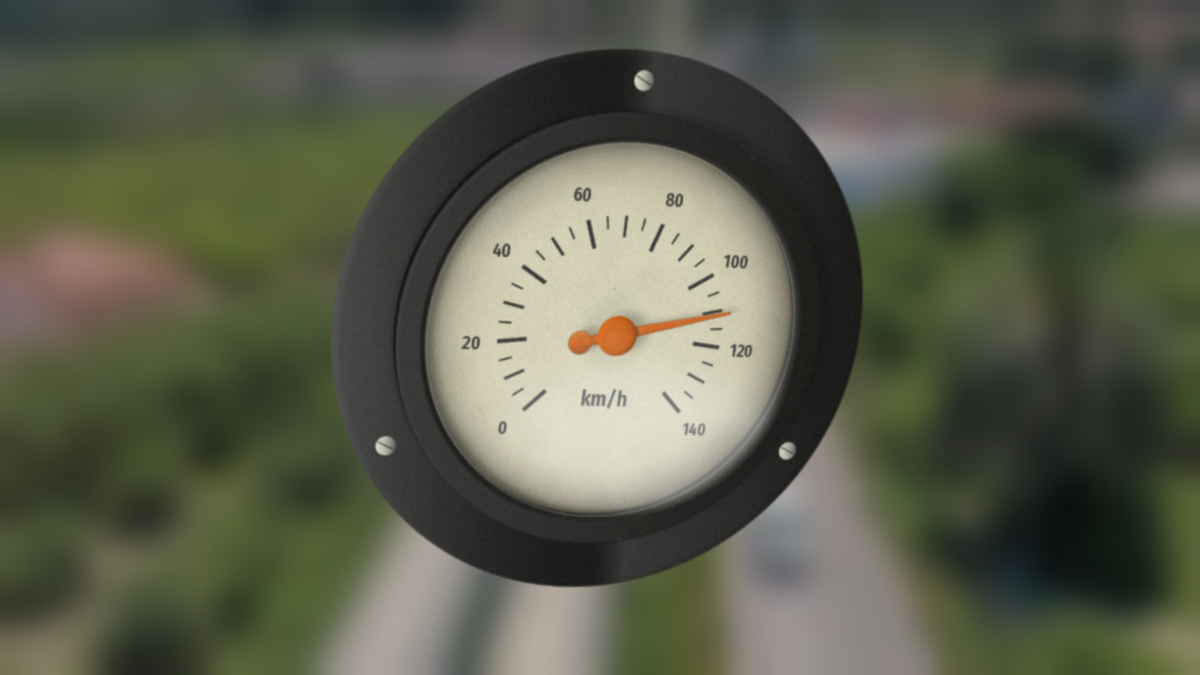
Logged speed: 110
